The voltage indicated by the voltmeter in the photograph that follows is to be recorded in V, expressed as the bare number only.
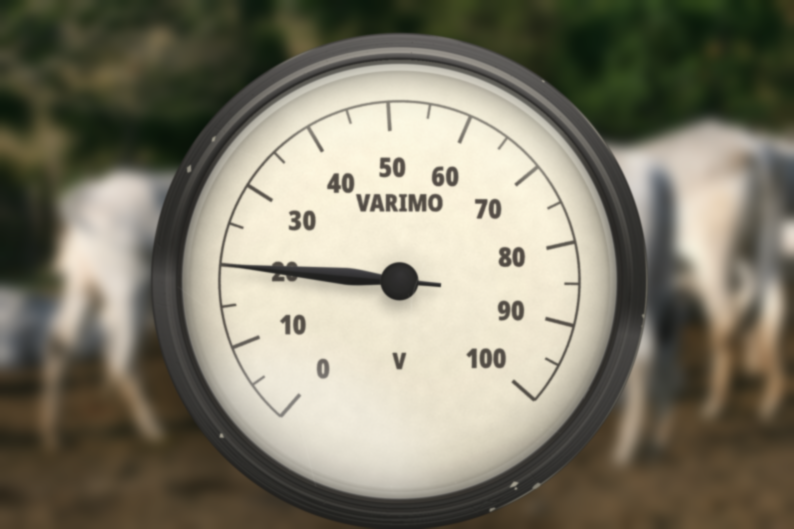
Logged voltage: 20
